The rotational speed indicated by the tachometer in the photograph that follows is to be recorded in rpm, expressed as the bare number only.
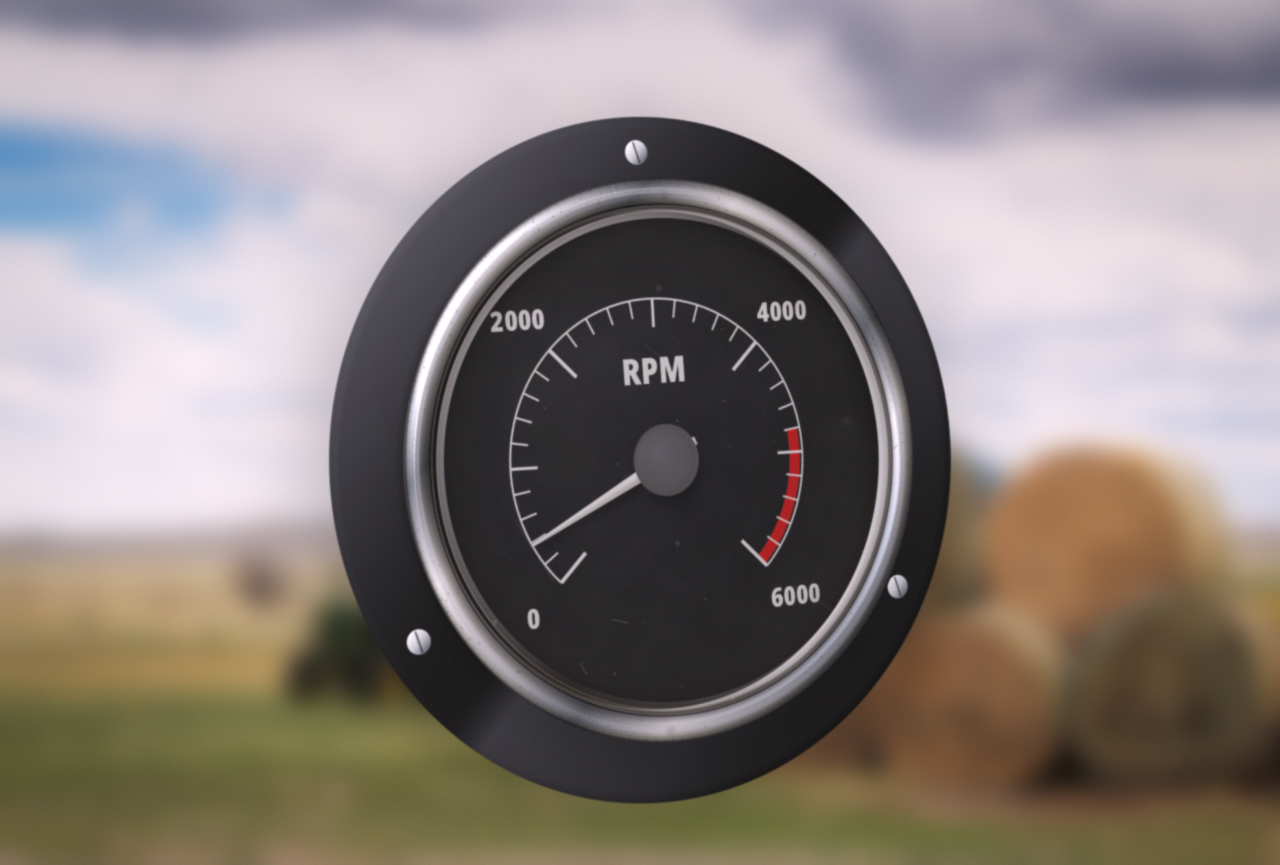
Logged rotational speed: 400
